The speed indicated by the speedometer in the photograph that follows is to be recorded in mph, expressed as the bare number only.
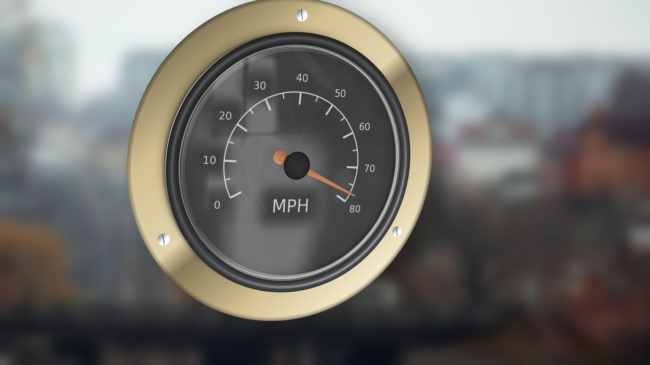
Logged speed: 77.5
